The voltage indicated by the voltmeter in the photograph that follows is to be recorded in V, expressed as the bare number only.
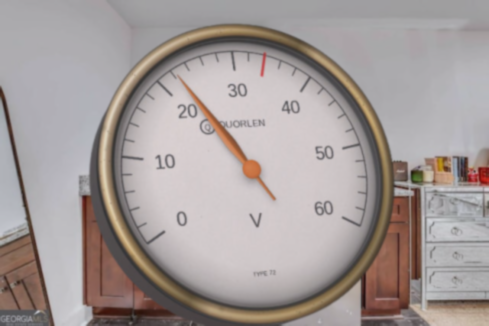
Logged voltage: 22
